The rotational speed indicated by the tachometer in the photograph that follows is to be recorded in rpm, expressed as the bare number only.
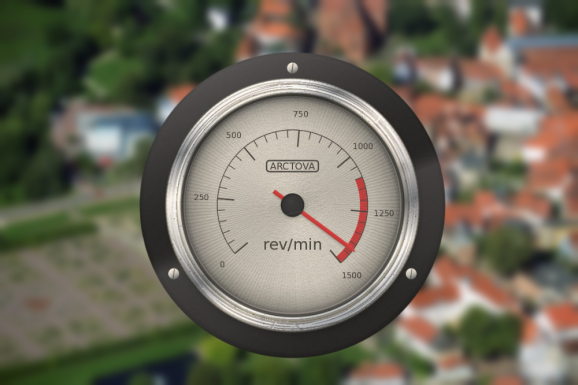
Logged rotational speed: 1425
